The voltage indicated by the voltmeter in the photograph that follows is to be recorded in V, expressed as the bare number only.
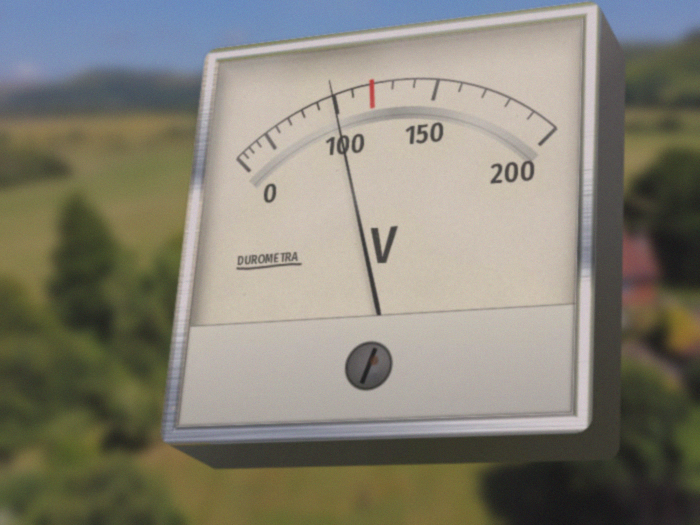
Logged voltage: 100
